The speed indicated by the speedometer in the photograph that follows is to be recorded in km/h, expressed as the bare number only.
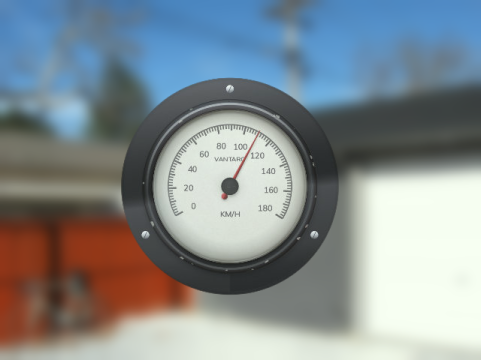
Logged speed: 110
